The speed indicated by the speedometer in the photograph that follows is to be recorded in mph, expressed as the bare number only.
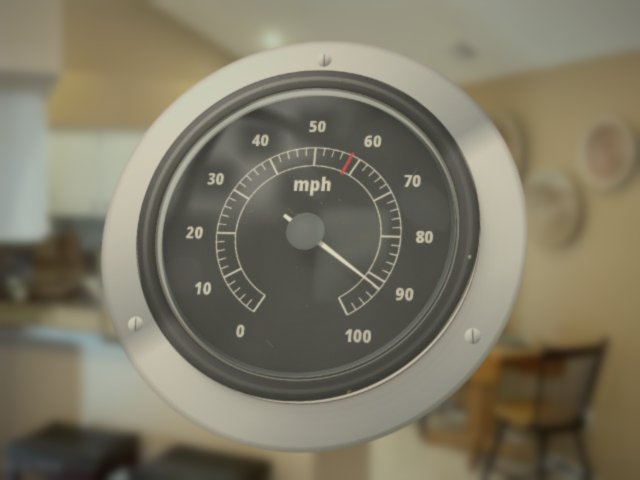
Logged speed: 92
